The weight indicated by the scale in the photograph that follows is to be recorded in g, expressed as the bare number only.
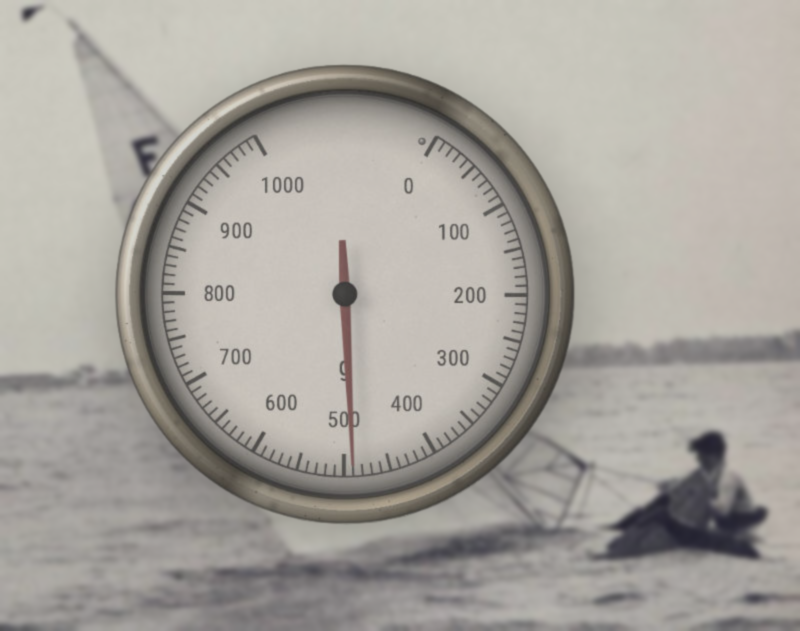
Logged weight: 490
